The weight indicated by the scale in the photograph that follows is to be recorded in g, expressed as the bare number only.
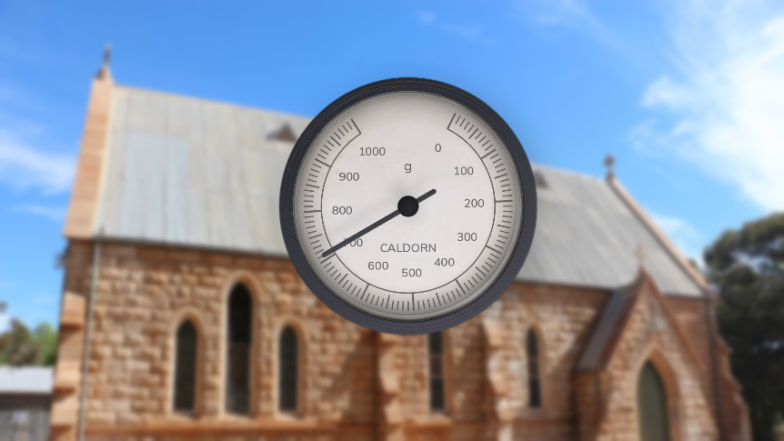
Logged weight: 710
